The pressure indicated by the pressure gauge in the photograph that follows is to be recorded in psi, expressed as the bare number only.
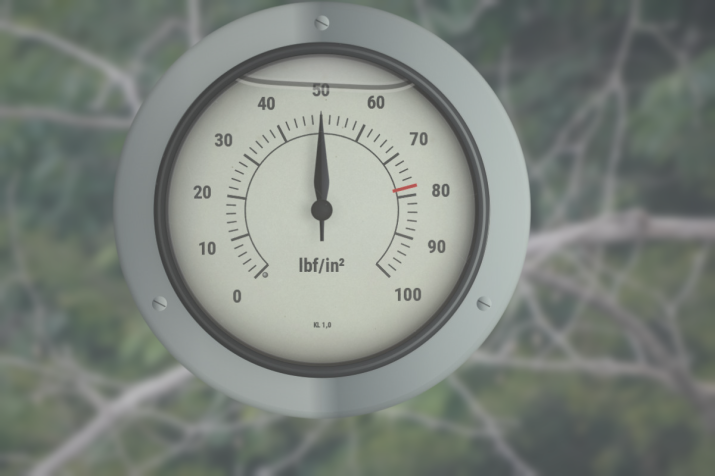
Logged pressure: 50
